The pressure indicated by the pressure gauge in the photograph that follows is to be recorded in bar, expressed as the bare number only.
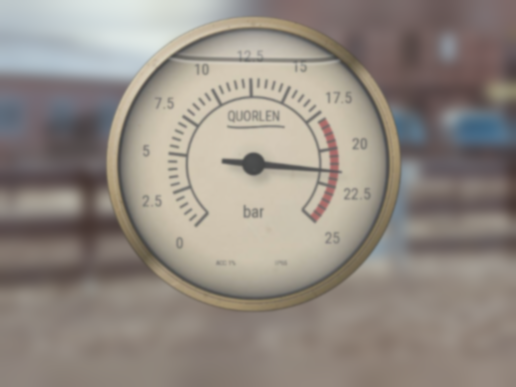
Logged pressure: 21.5
